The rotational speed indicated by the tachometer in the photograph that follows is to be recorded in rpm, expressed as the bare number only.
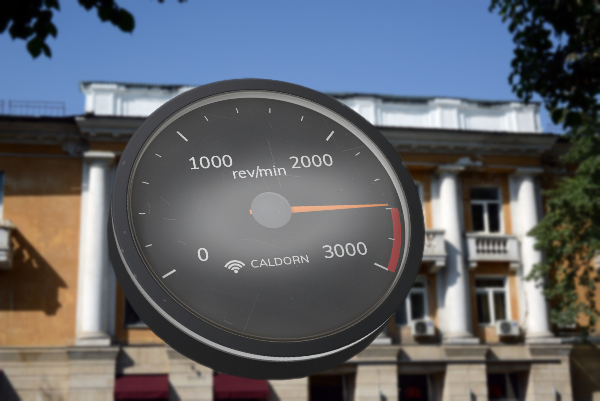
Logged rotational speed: 2600
